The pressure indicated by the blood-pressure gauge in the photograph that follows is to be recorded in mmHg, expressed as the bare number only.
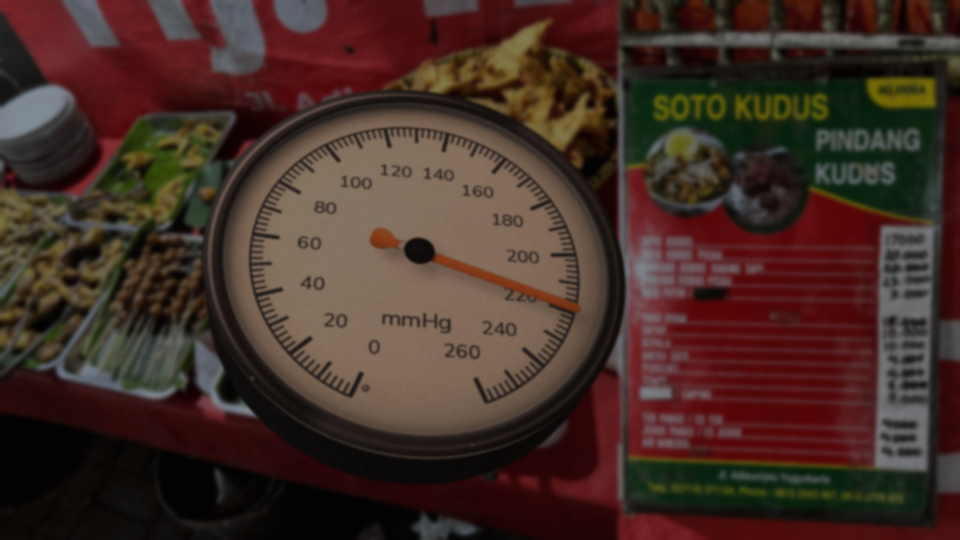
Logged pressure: 220
